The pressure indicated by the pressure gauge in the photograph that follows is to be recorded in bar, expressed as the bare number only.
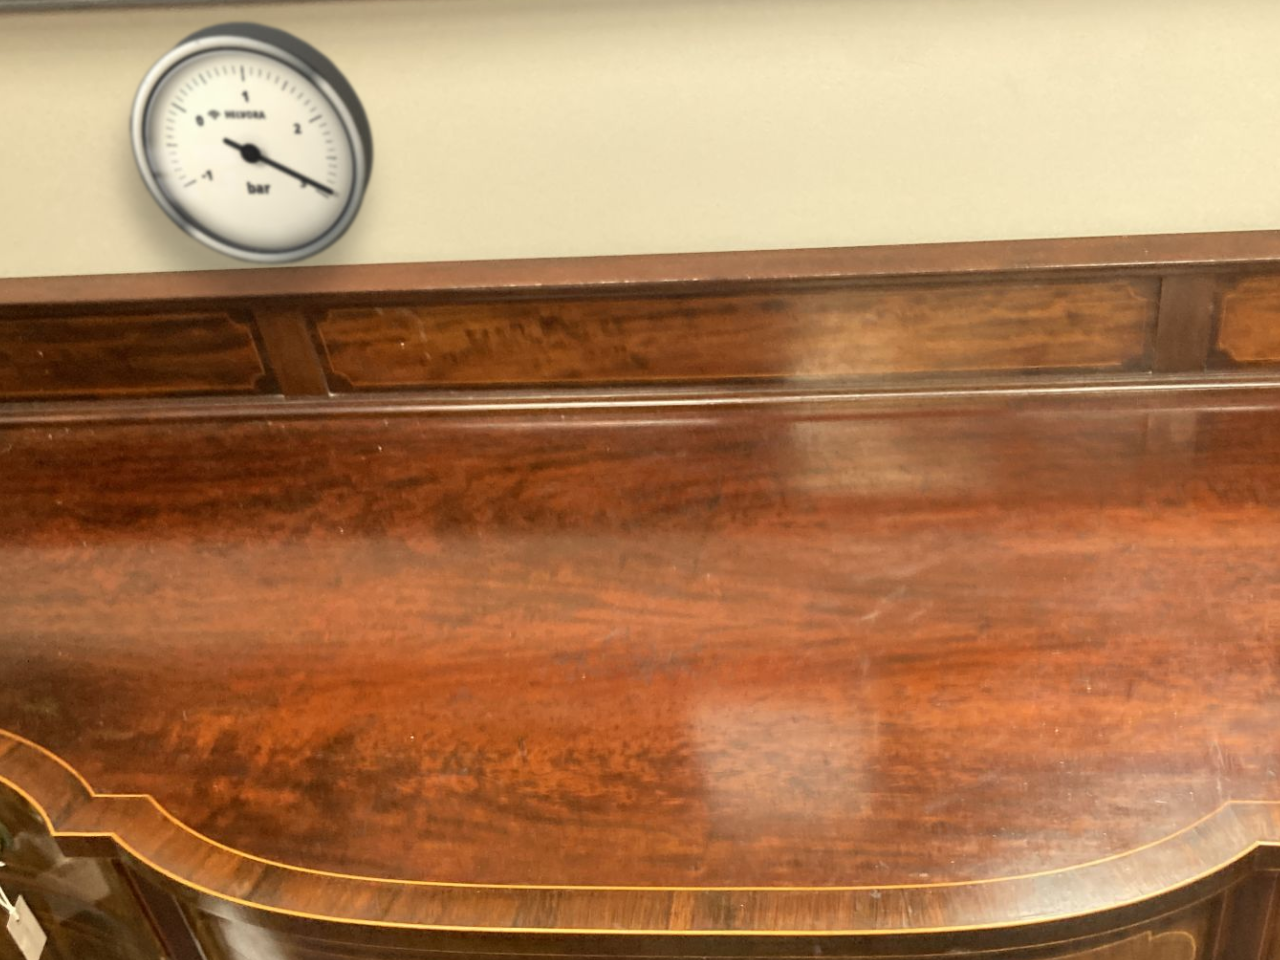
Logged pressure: 2.9
